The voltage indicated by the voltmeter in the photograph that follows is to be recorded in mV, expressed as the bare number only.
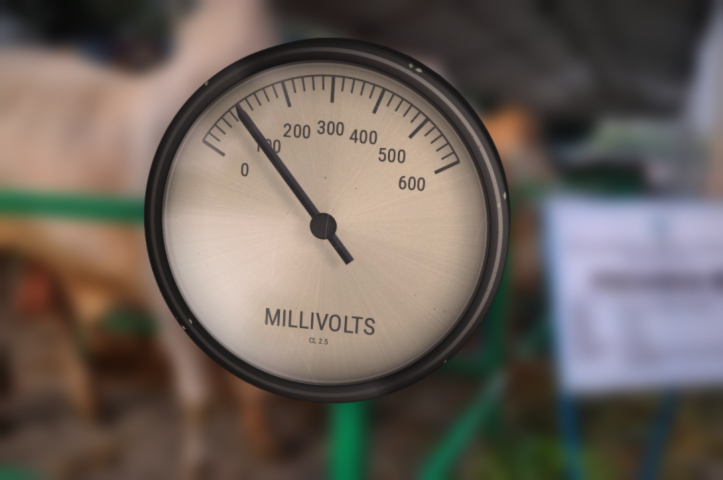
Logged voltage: 100
